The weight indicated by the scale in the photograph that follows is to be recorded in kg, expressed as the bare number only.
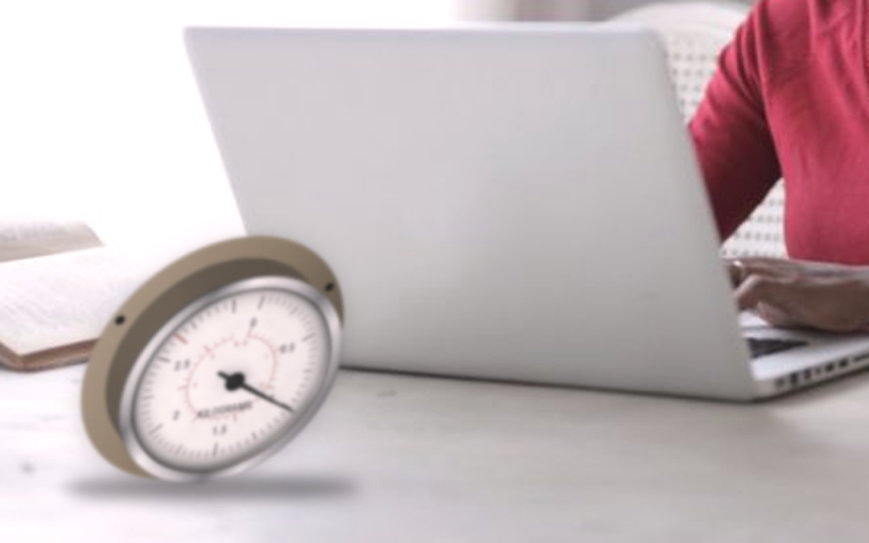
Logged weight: 1
